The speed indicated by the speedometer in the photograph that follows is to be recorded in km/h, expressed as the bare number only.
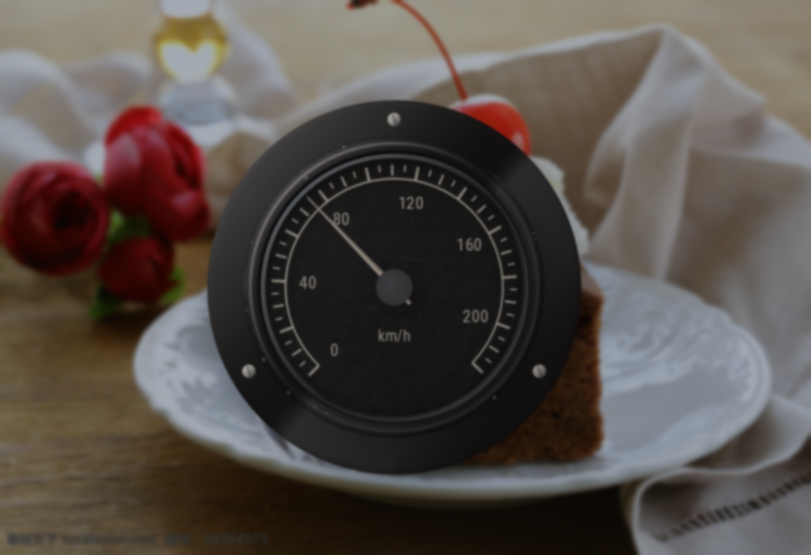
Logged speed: 75
